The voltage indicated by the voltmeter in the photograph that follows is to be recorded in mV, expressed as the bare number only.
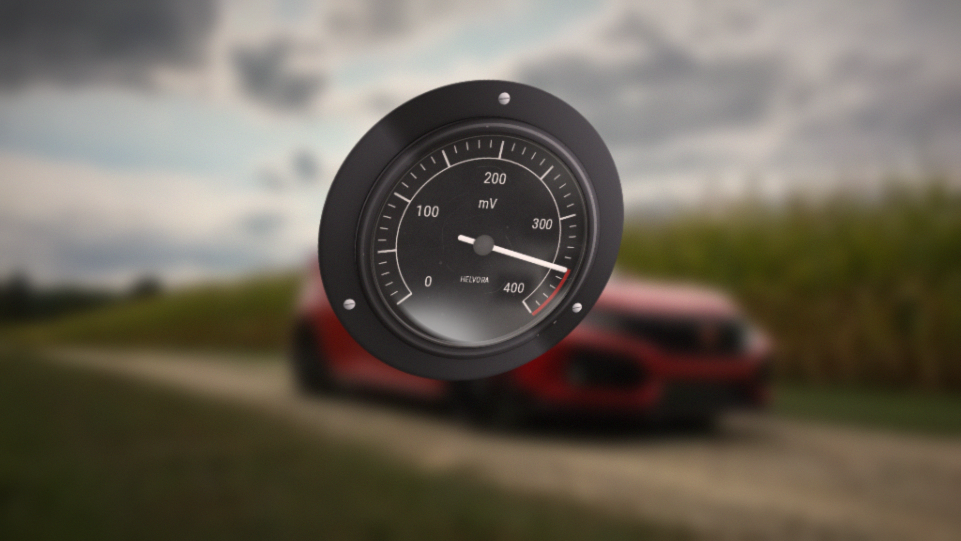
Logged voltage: 350
